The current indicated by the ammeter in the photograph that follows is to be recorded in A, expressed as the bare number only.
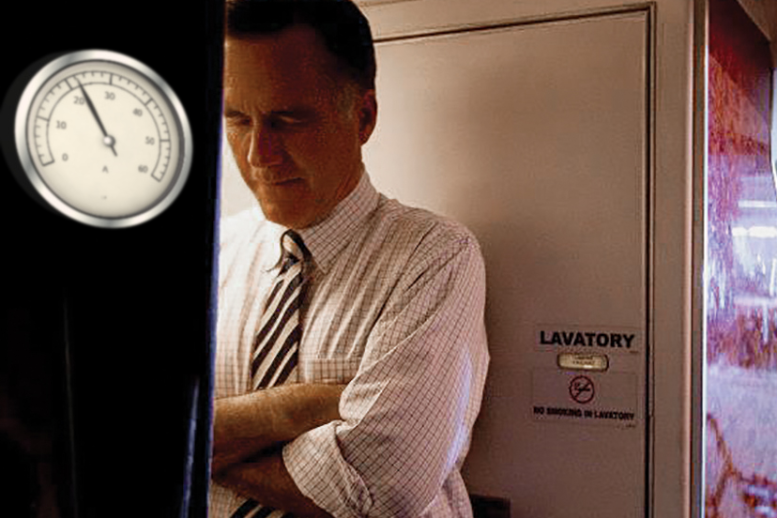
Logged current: 22
